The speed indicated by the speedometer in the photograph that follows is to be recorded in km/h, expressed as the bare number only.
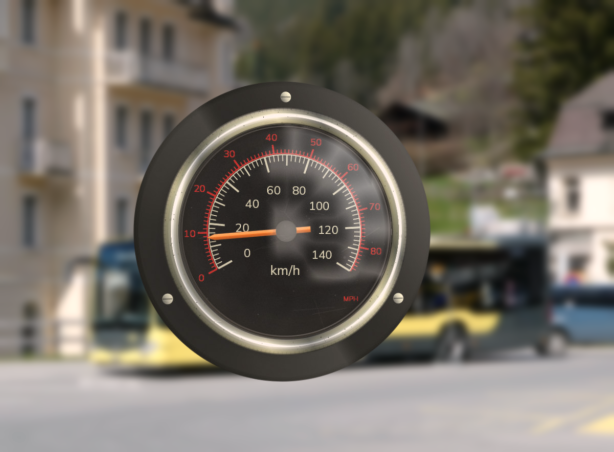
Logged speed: 14
